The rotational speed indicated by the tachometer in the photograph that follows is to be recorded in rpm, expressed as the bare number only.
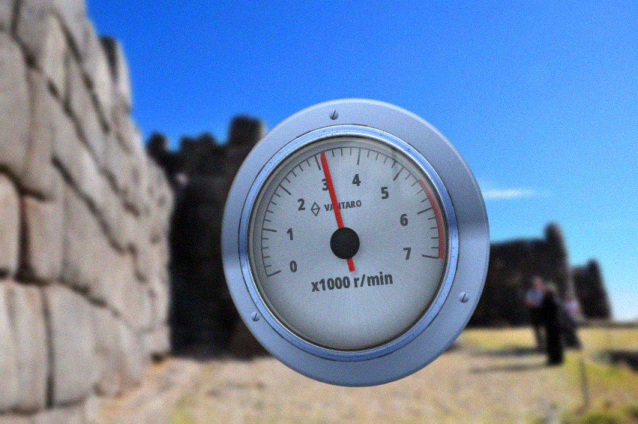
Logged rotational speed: 3200
